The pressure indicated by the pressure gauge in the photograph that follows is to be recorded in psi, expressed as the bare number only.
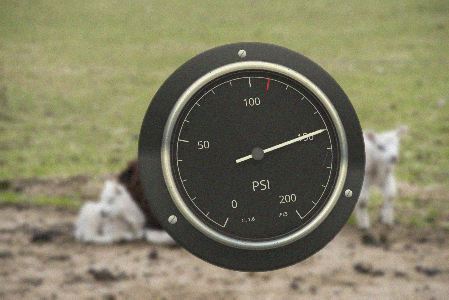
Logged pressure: 150
